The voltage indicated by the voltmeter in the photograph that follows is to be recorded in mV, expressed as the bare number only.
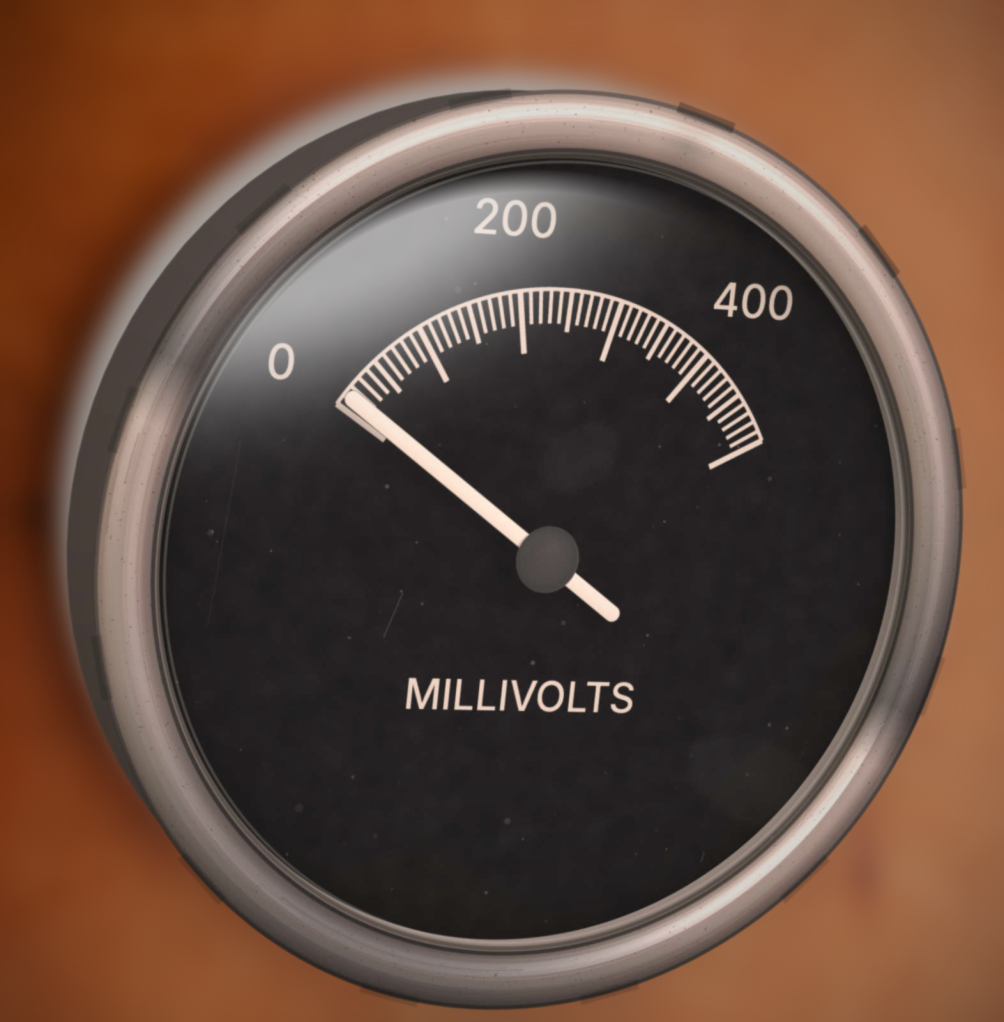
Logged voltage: 10
